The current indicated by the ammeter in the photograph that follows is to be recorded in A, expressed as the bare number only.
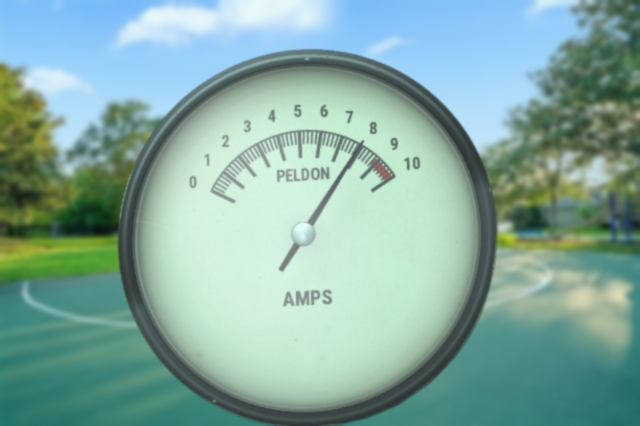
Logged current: 8
